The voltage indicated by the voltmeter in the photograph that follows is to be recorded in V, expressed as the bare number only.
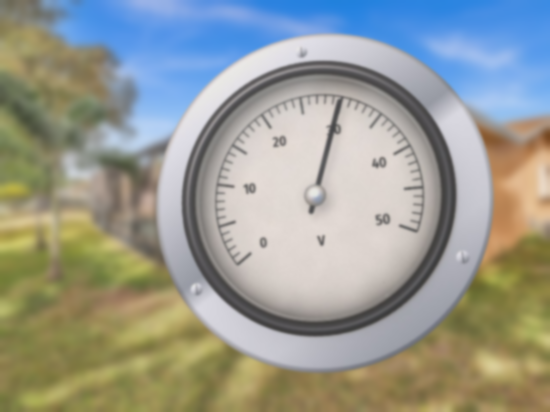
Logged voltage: 30
